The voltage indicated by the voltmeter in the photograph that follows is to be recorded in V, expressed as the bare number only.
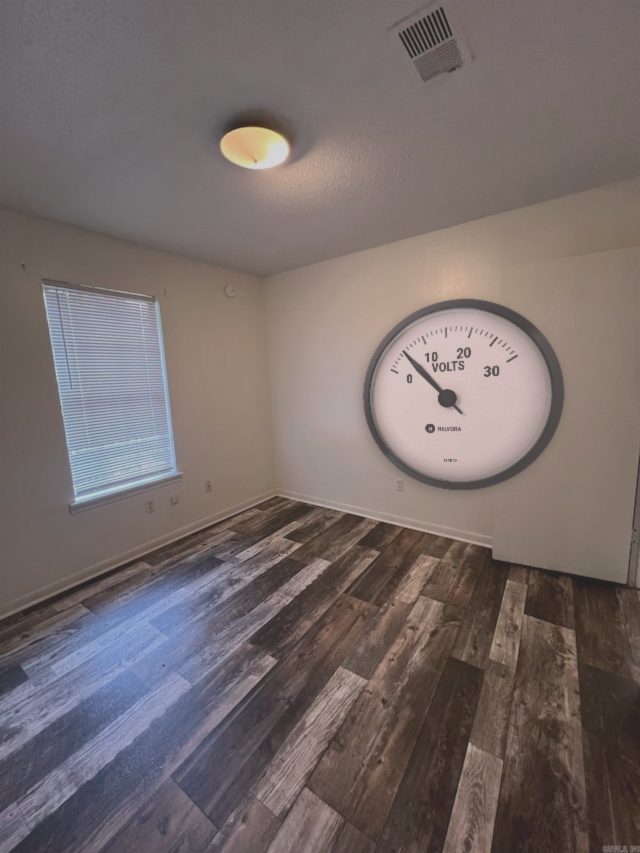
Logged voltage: 5
